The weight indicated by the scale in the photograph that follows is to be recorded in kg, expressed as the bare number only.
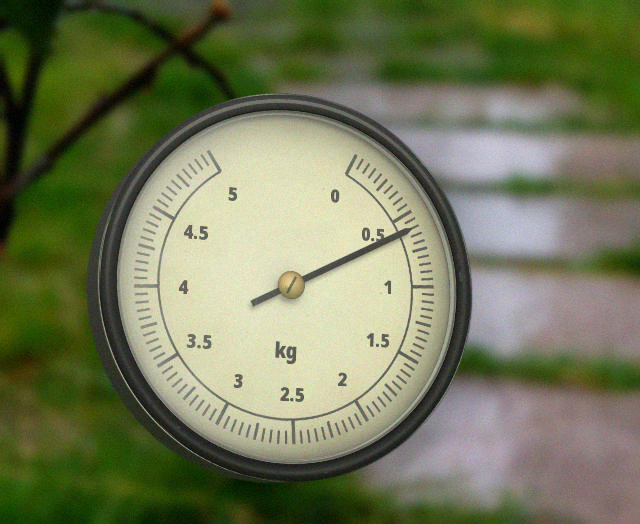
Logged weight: 0.6
